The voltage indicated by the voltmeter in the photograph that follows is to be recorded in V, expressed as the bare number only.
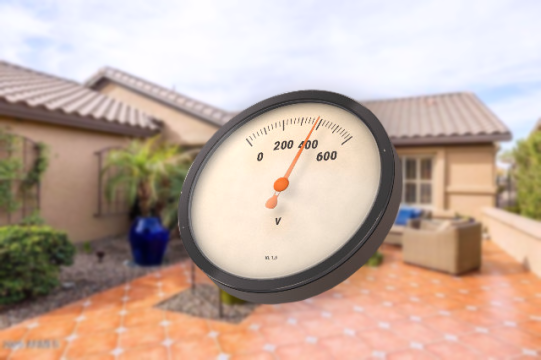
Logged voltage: 400
